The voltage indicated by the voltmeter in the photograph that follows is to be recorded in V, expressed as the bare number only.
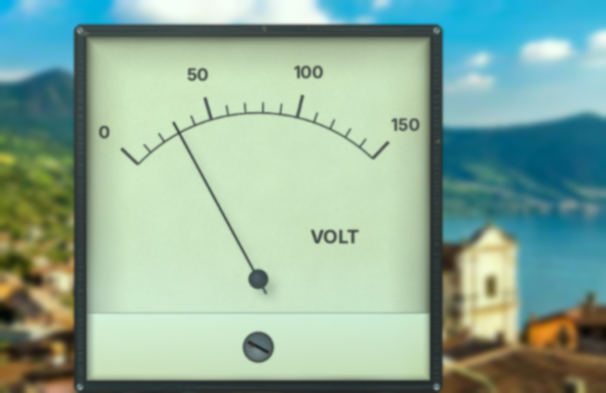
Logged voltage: 30
